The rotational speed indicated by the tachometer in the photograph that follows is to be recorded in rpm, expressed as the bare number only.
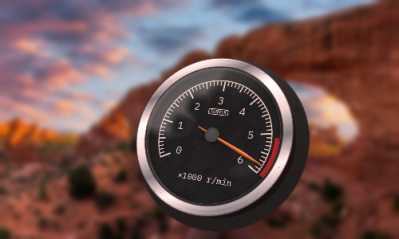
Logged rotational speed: 5800
